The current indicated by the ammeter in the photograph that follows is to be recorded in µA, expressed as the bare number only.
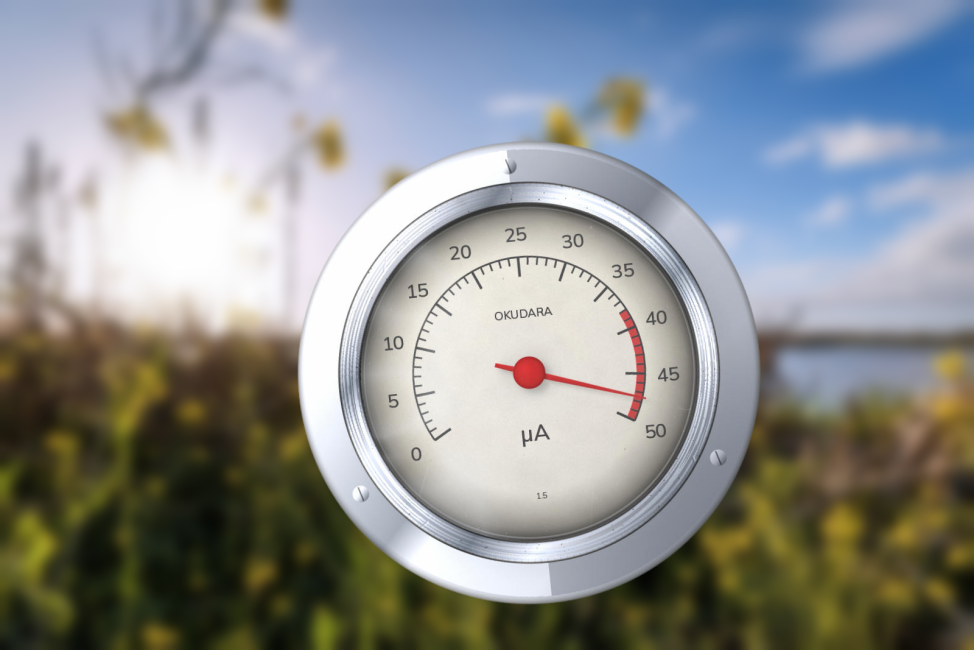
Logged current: 47.5
